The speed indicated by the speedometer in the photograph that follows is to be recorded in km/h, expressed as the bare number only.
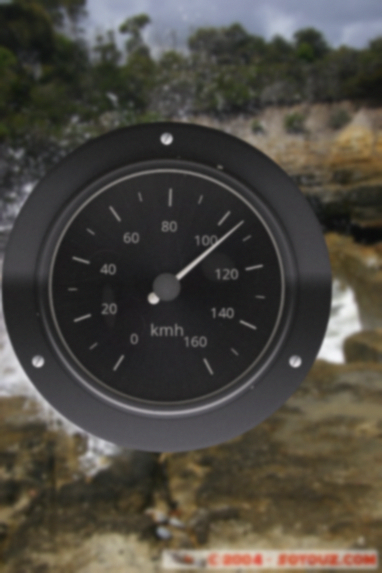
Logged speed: 105
